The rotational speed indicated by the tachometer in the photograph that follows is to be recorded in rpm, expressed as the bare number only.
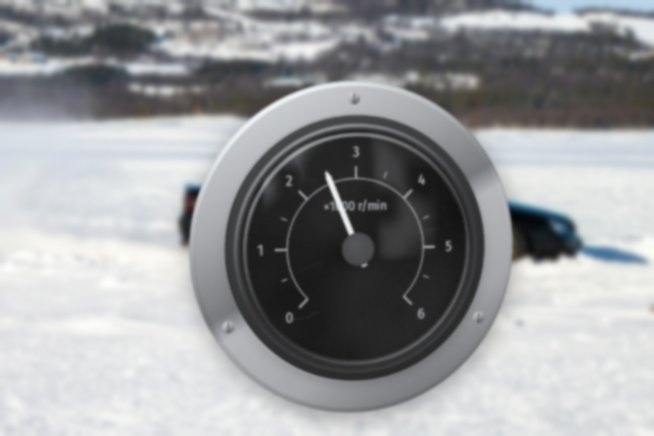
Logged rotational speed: 2500
